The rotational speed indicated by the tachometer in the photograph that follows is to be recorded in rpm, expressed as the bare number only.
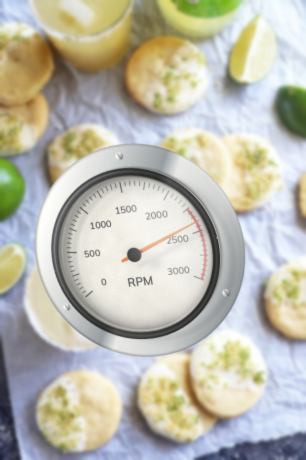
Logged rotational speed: 2400
